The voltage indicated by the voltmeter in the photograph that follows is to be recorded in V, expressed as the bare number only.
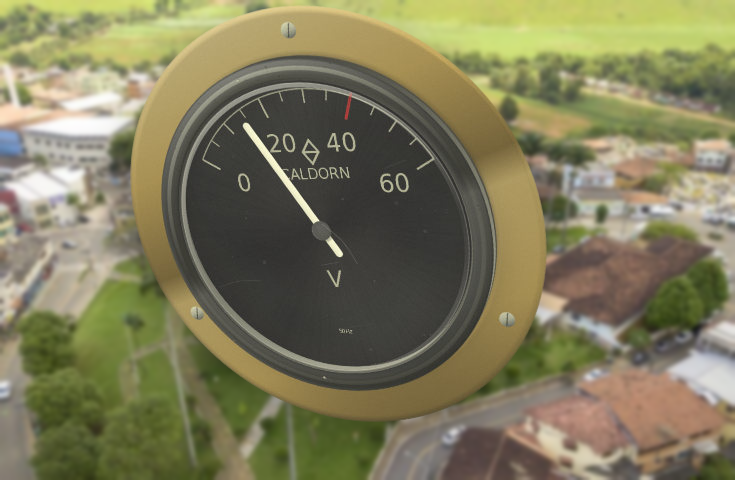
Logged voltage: 15
